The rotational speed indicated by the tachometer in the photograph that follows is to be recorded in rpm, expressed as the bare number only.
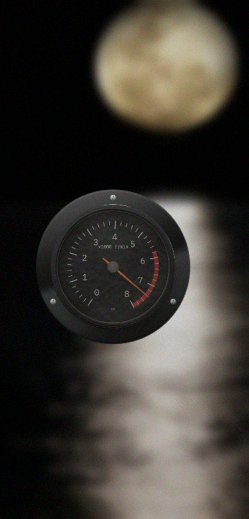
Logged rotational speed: 7400
